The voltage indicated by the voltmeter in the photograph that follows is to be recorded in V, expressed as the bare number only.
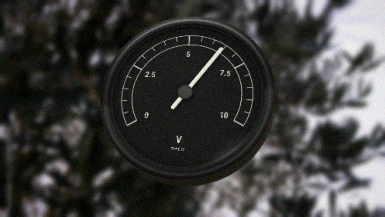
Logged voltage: 6.5
